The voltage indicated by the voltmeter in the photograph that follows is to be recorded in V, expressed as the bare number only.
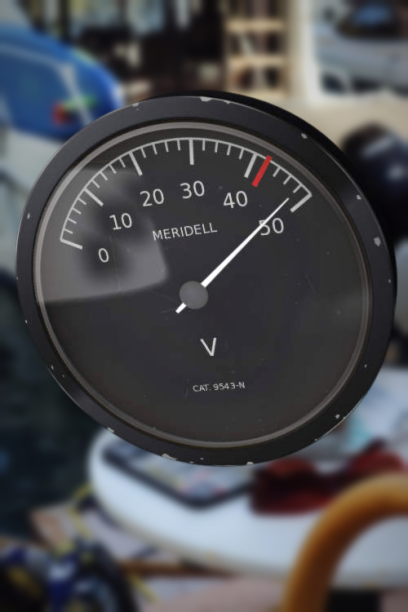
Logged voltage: 48
